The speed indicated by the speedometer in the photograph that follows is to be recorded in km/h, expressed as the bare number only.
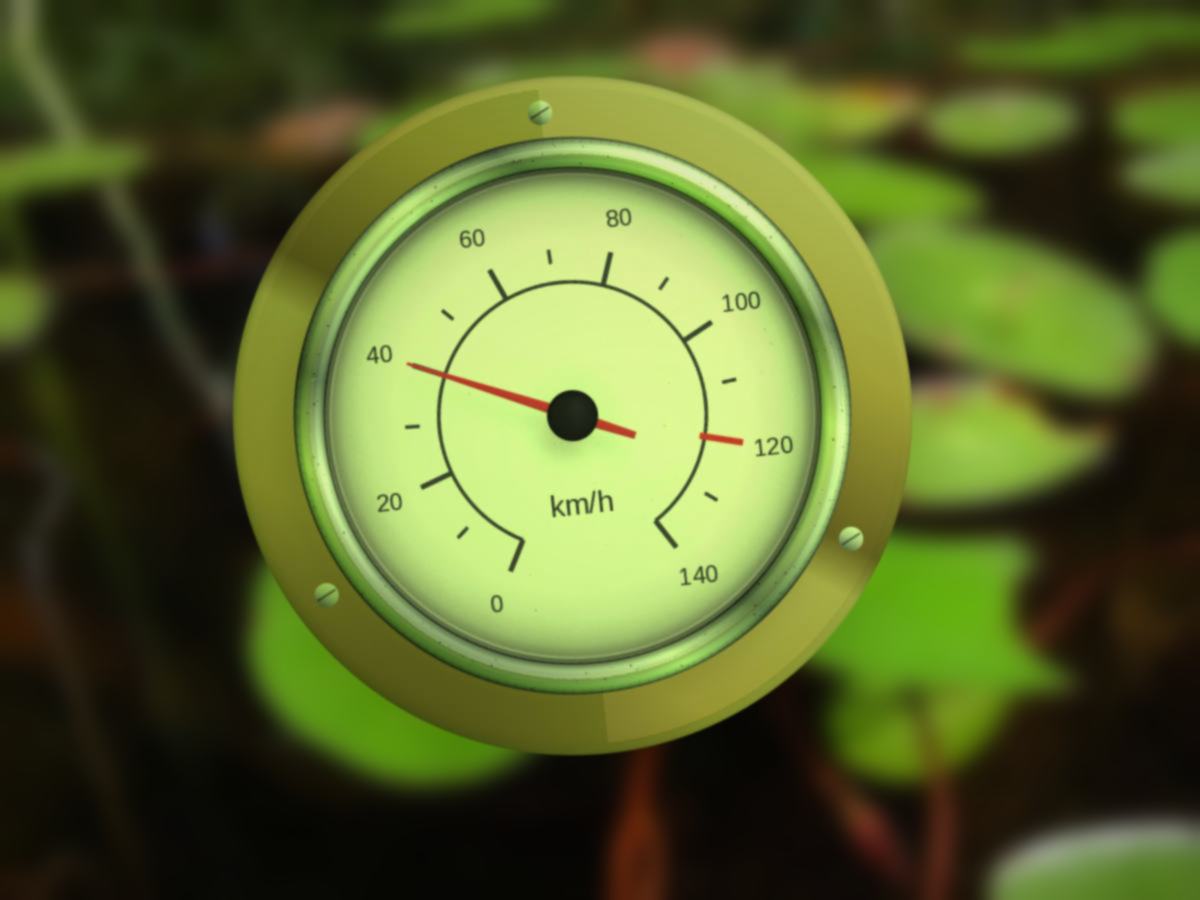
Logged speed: 40
